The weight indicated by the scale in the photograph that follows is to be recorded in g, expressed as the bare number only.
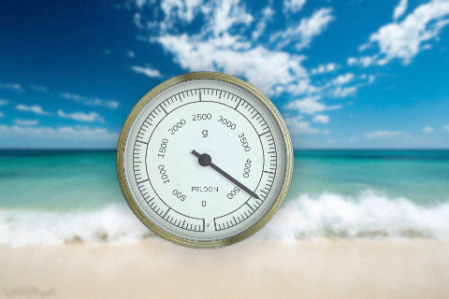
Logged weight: 4350
